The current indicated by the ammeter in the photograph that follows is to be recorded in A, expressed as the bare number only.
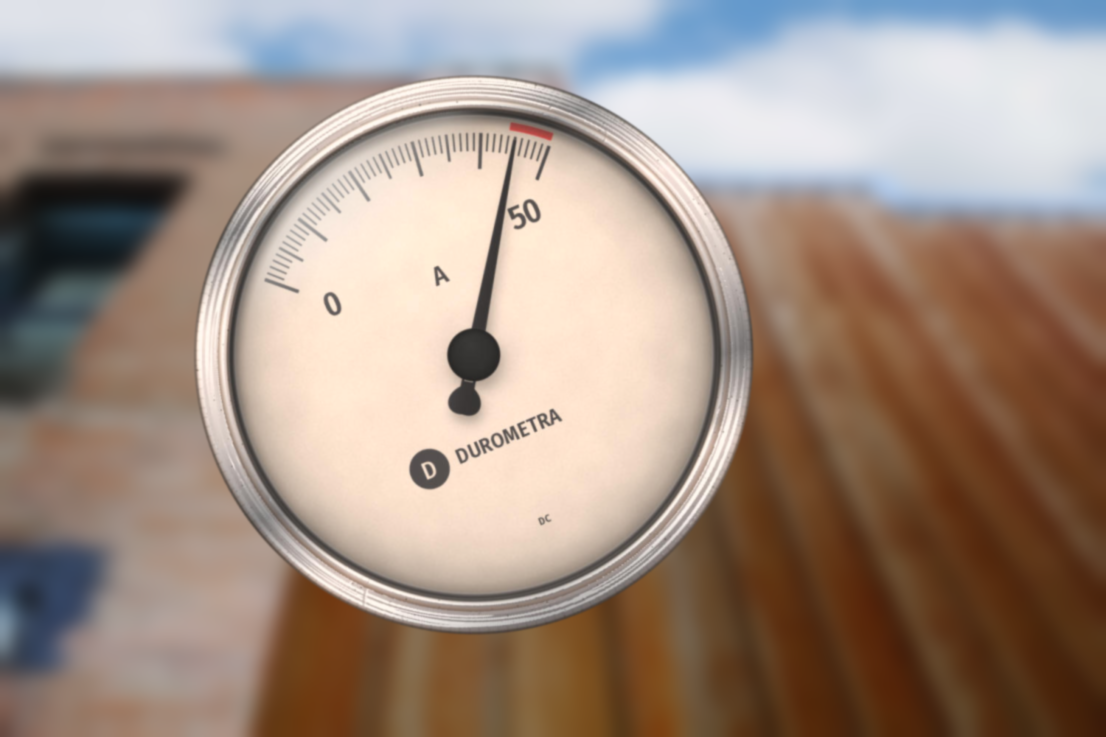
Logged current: 45
